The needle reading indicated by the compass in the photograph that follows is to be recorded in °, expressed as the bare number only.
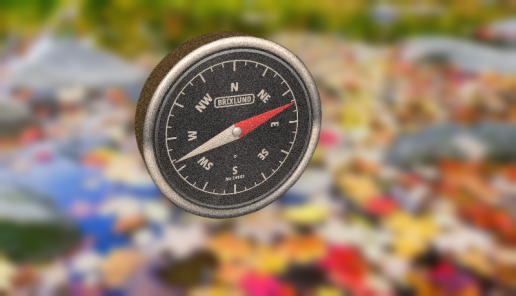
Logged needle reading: 70
